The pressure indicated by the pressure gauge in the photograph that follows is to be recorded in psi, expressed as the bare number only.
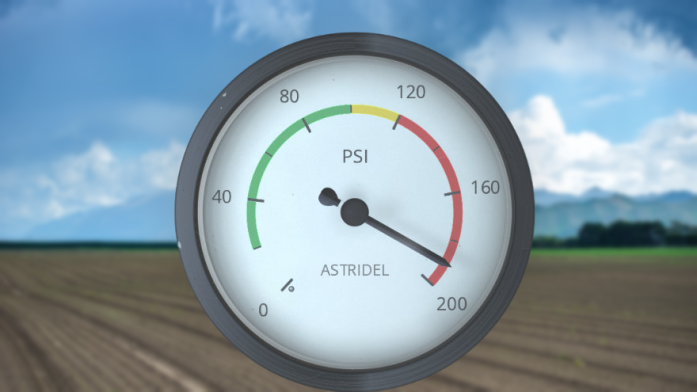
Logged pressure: 190
